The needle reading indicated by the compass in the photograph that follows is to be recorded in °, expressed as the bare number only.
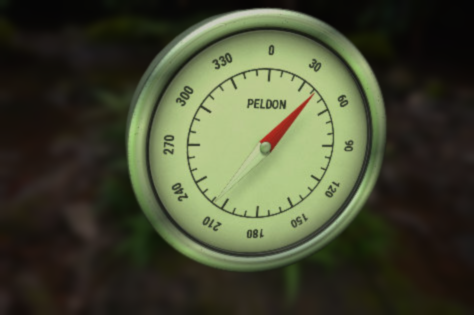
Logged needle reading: 40
